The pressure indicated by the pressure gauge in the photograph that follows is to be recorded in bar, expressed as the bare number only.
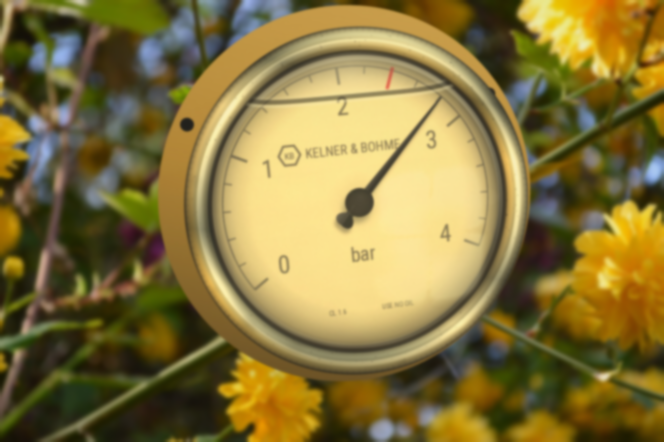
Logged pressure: 2.8
